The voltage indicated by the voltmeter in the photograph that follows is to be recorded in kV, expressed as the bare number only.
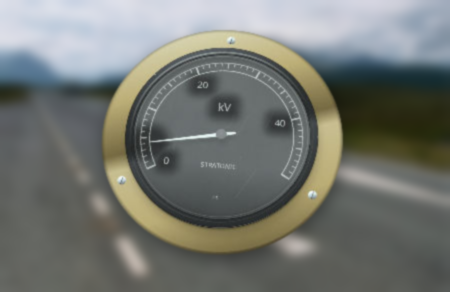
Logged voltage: 4
